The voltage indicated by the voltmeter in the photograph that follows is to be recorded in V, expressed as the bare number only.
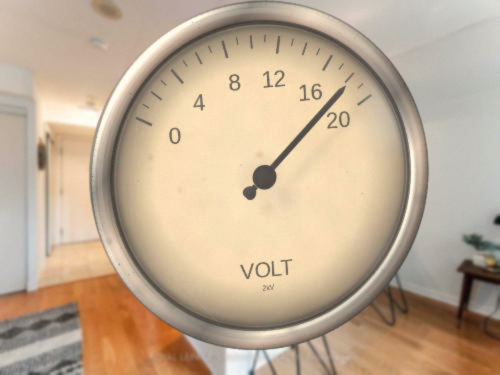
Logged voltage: 18
